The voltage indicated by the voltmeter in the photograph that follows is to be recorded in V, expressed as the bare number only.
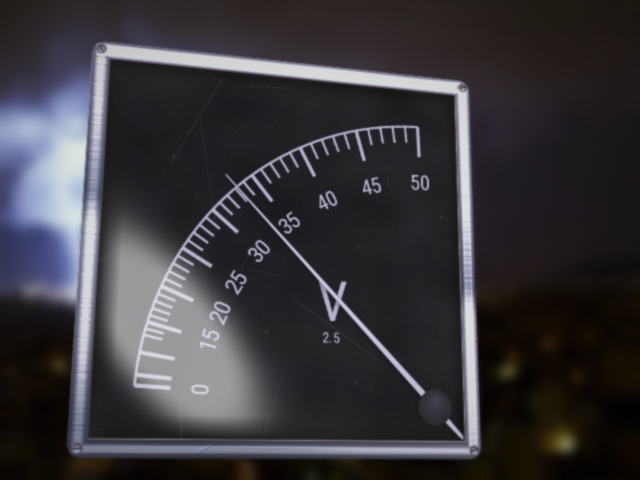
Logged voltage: 33
